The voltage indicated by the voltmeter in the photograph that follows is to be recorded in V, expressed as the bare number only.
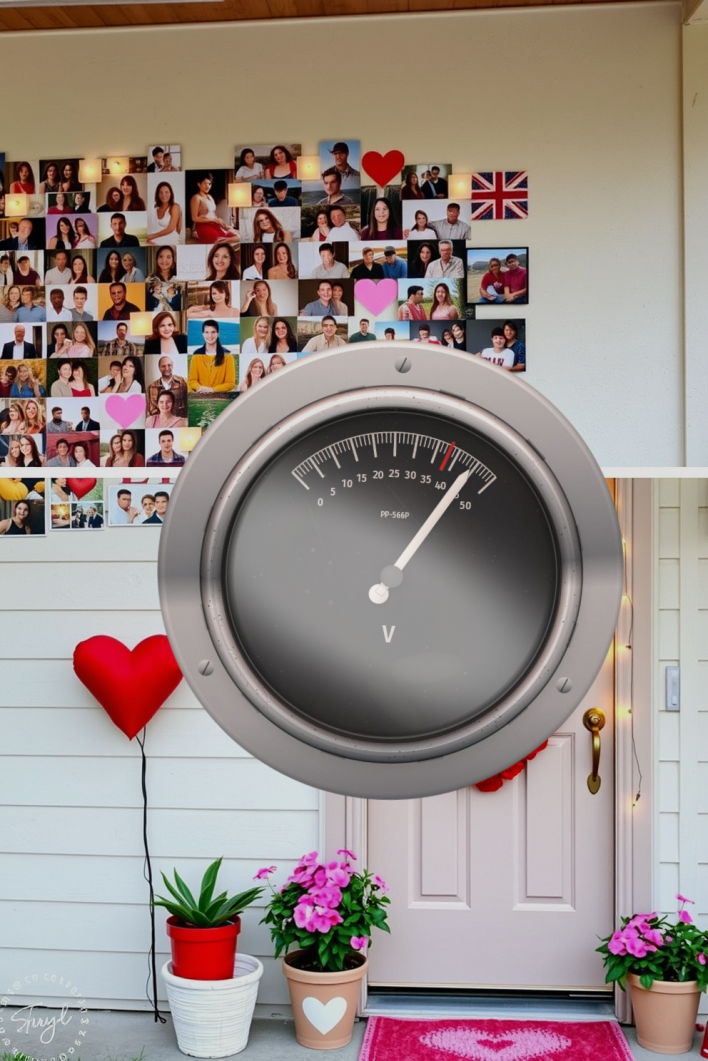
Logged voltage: 44
